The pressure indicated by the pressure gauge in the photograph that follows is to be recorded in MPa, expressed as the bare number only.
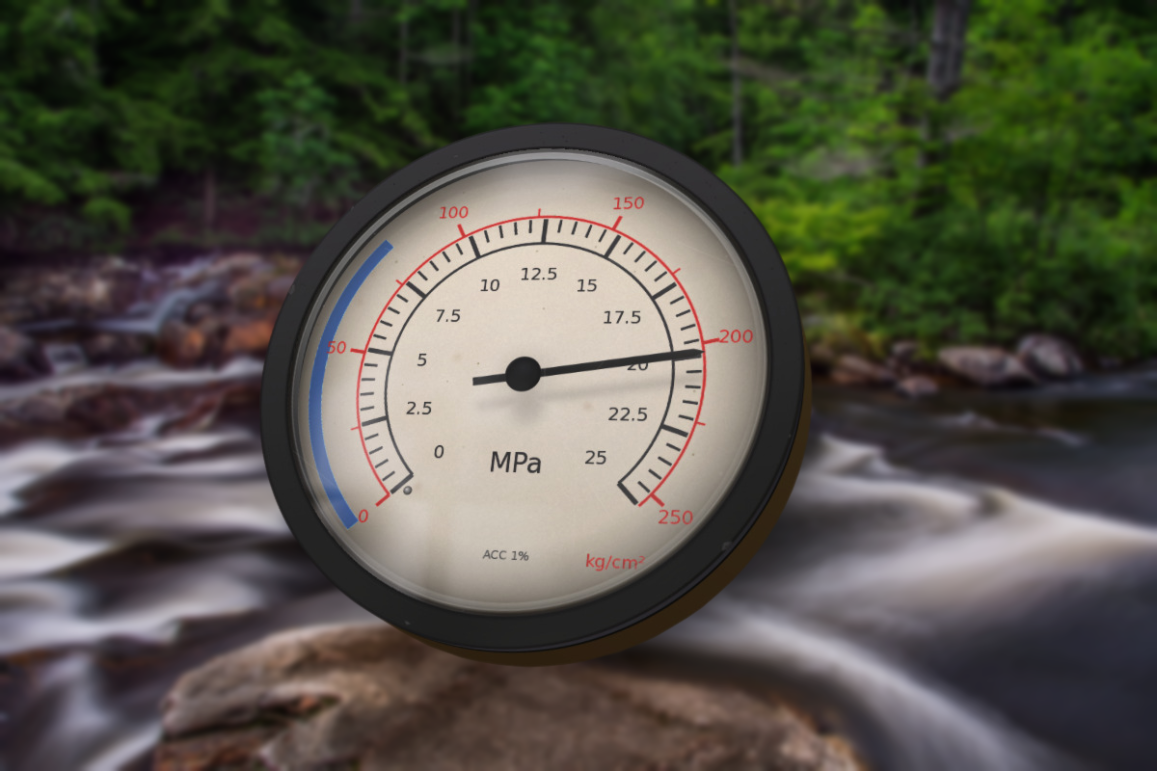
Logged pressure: 20
